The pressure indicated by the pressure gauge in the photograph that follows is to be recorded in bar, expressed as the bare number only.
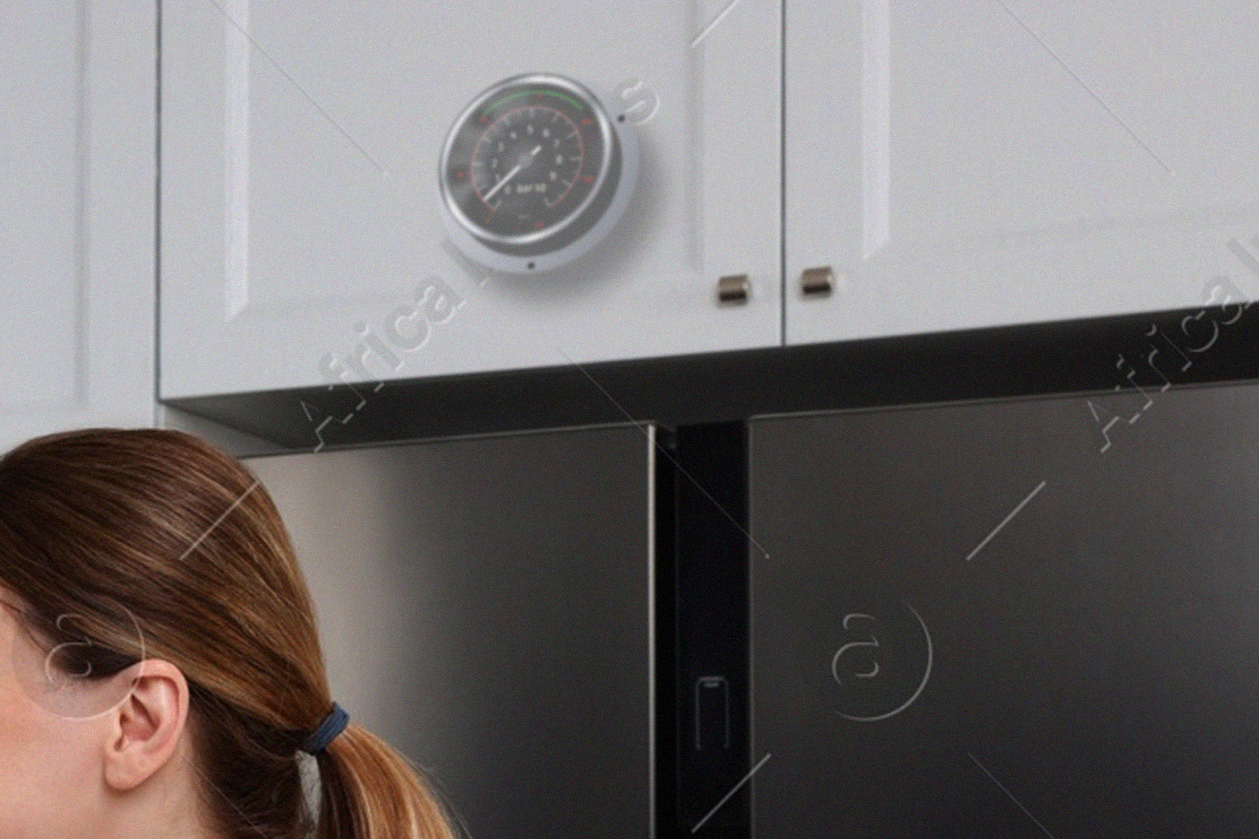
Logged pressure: 0.5
